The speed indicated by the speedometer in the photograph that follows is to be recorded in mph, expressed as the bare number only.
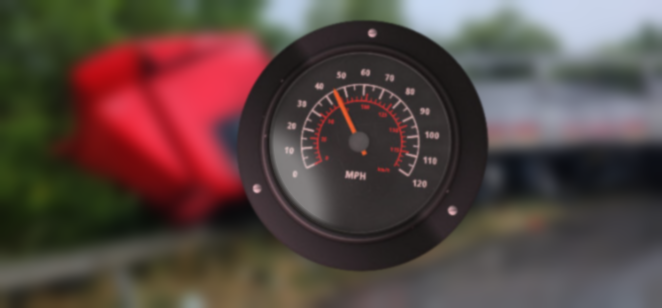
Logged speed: 45
